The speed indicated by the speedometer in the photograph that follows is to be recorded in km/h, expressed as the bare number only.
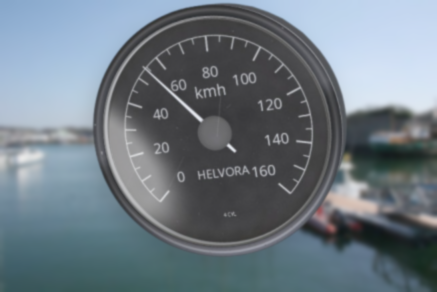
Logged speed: 55
